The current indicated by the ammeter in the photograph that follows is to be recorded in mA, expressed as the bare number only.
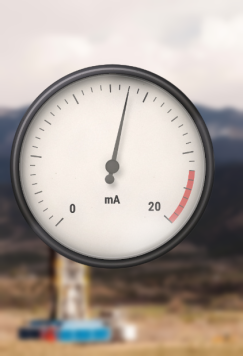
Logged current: 11
